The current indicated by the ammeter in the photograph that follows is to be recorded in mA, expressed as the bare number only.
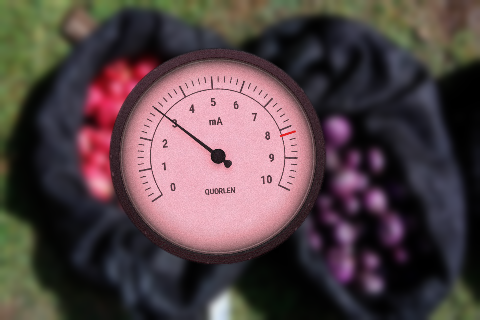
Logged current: 3
